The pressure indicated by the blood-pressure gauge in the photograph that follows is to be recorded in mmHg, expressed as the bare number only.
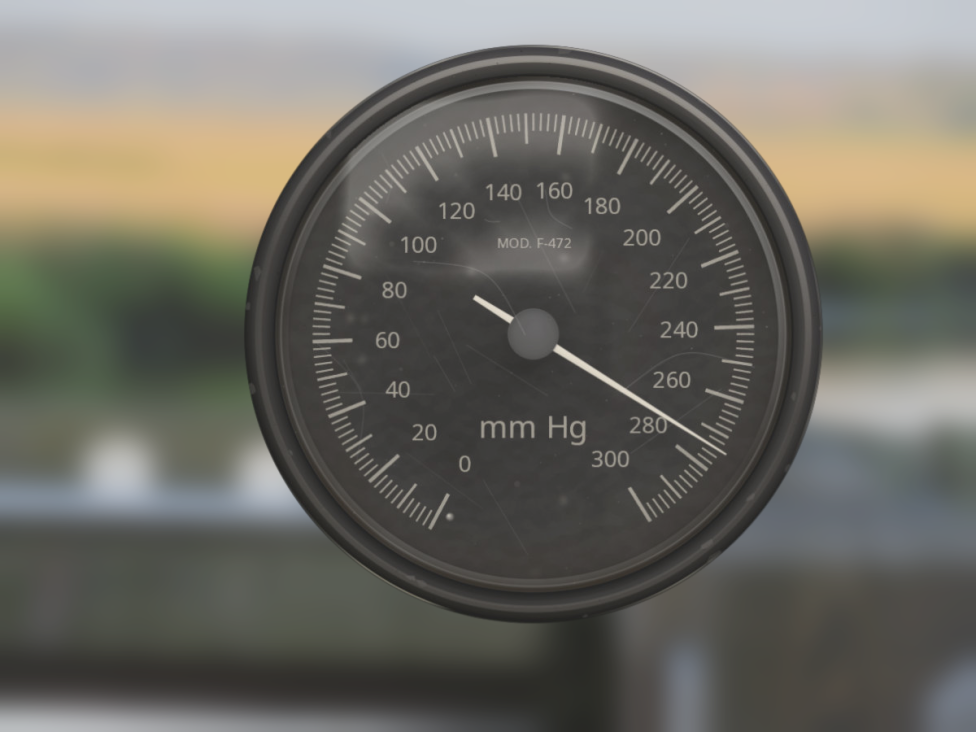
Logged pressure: 274
